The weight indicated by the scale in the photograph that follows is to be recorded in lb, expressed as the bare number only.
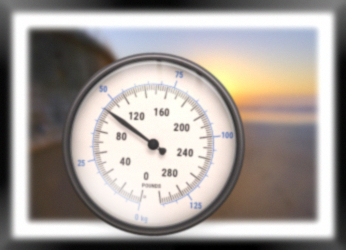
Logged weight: 100
